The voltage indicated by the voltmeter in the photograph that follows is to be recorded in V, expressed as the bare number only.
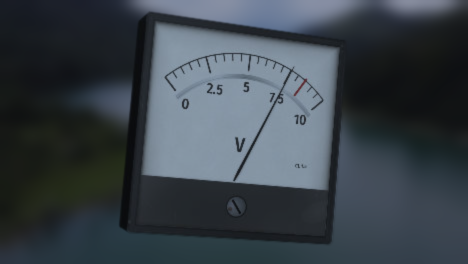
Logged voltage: 7.5
